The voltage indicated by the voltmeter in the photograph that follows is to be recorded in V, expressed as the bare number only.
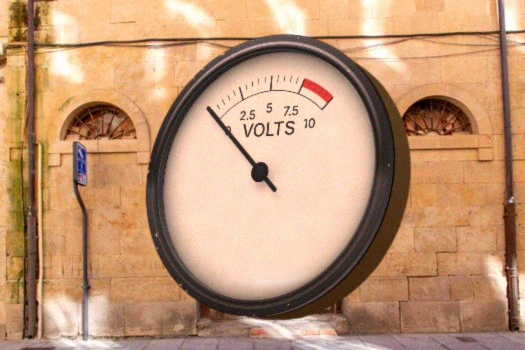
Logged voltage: 0
